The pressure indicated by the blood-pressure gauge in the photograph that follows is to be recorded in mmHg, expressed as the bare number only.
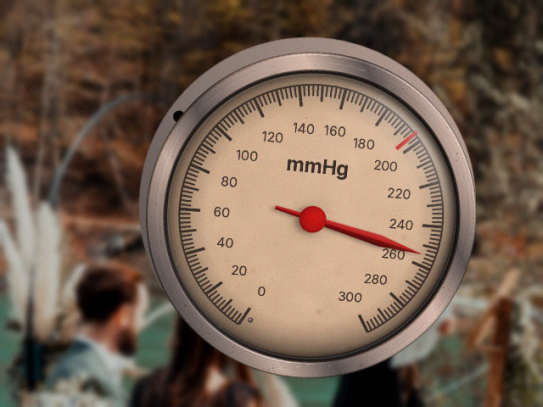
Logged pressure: 254
